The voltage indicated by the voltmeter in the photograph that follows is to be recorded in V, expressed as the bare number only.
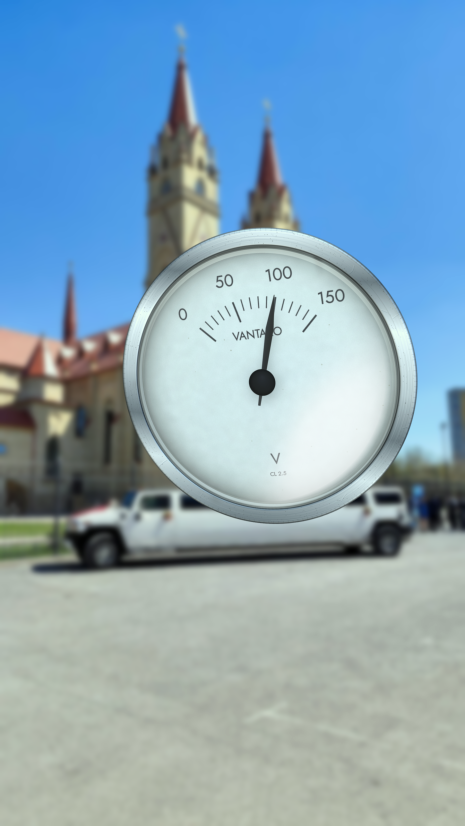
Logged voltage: 100
